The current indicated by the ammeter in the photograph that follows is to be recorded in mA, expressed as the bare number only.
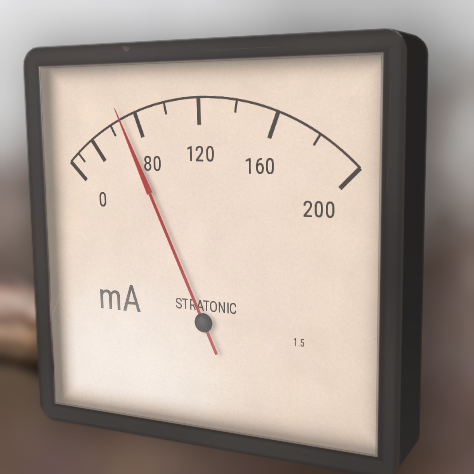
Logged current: 70
